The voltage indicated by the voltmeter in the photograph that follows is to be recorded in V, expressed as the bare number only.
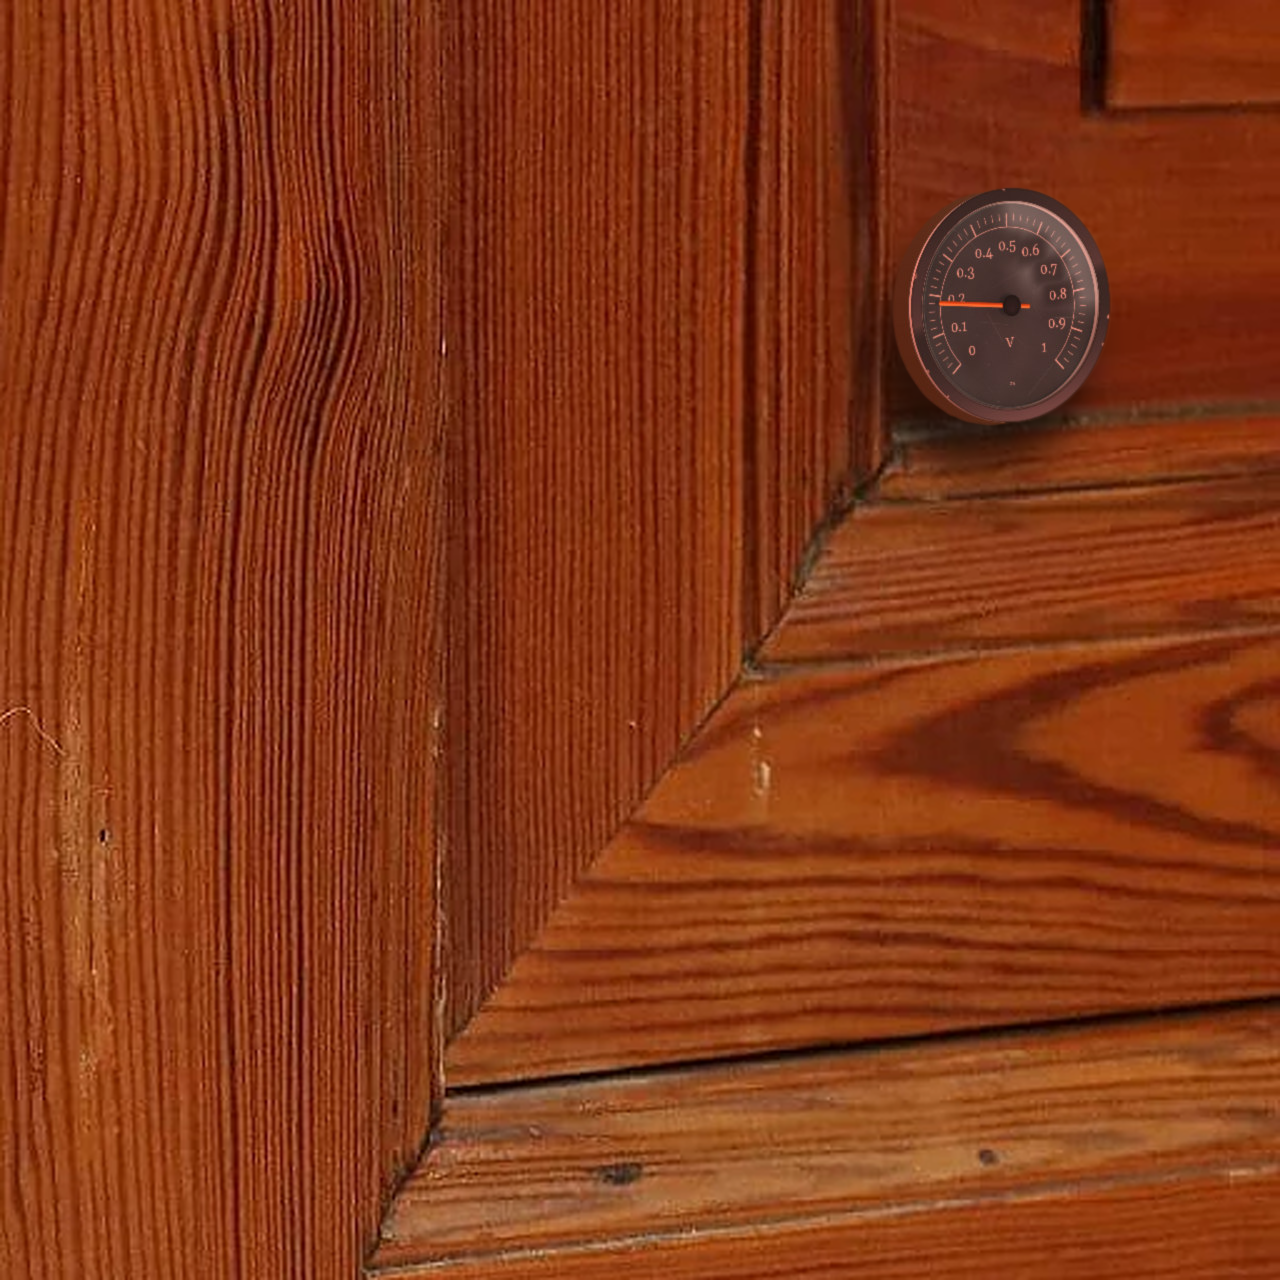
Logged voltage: 0.18
